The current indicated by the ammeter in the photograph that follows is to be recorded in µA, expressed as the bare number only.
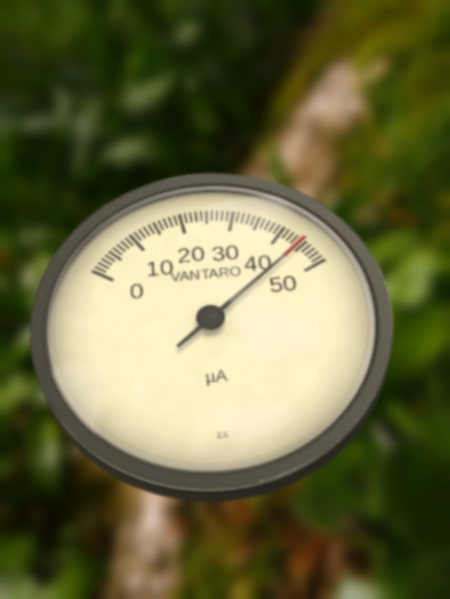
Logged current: 45
